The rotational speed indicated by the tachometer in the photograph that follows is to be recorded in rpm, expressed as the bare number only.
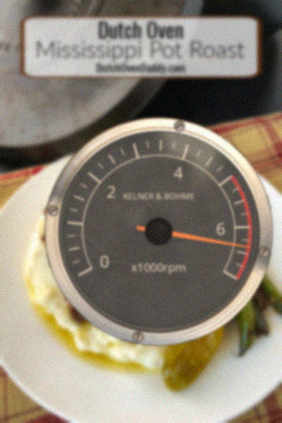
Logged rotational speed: 6375
